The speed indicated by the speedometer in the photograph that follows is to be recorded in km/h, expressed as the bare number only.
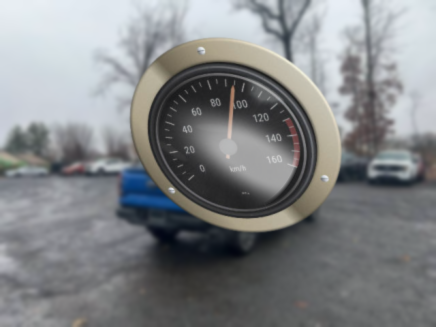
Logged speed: 95
